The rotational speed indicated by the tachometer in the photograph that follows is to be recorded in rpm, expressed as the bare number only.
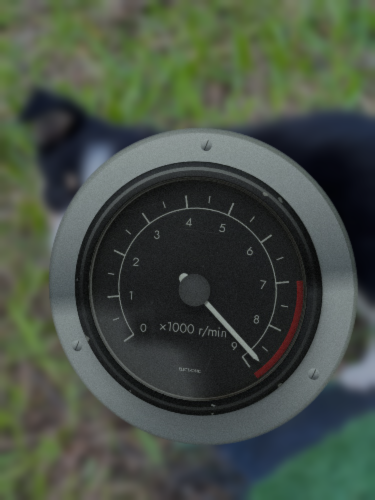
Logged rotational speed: 8750
